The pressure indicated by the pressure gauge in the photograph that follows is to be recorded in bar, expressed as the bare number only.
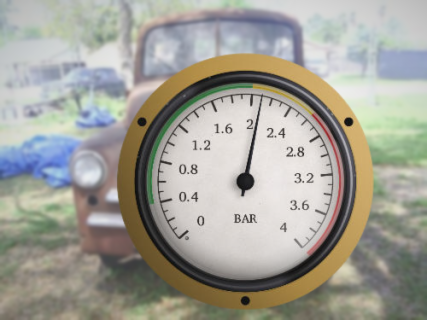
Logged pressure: 2.1
